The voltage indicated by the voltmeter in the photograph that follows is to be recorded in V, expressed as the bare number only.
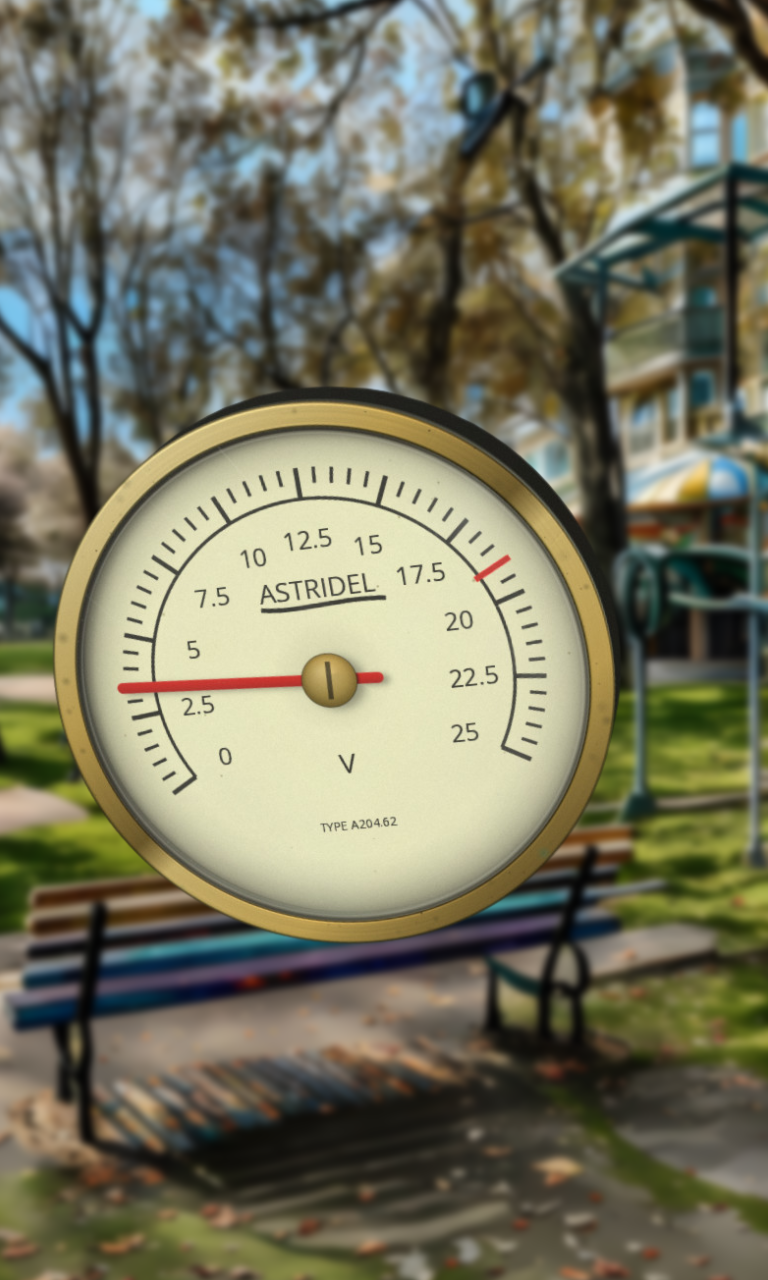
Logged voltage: 3.5
